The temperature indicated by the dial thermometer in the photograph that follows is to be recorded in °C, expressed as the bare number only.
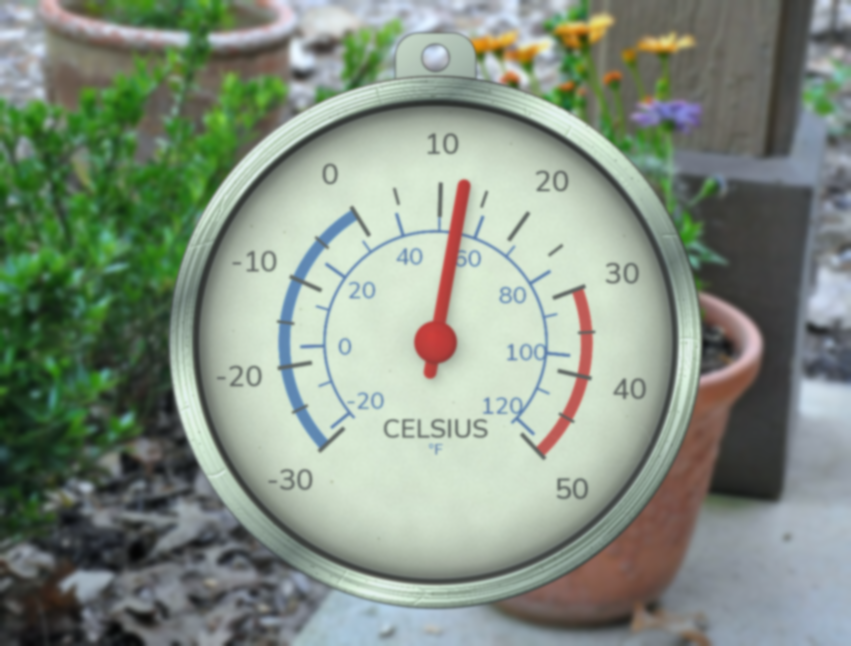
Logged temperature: 12.5
